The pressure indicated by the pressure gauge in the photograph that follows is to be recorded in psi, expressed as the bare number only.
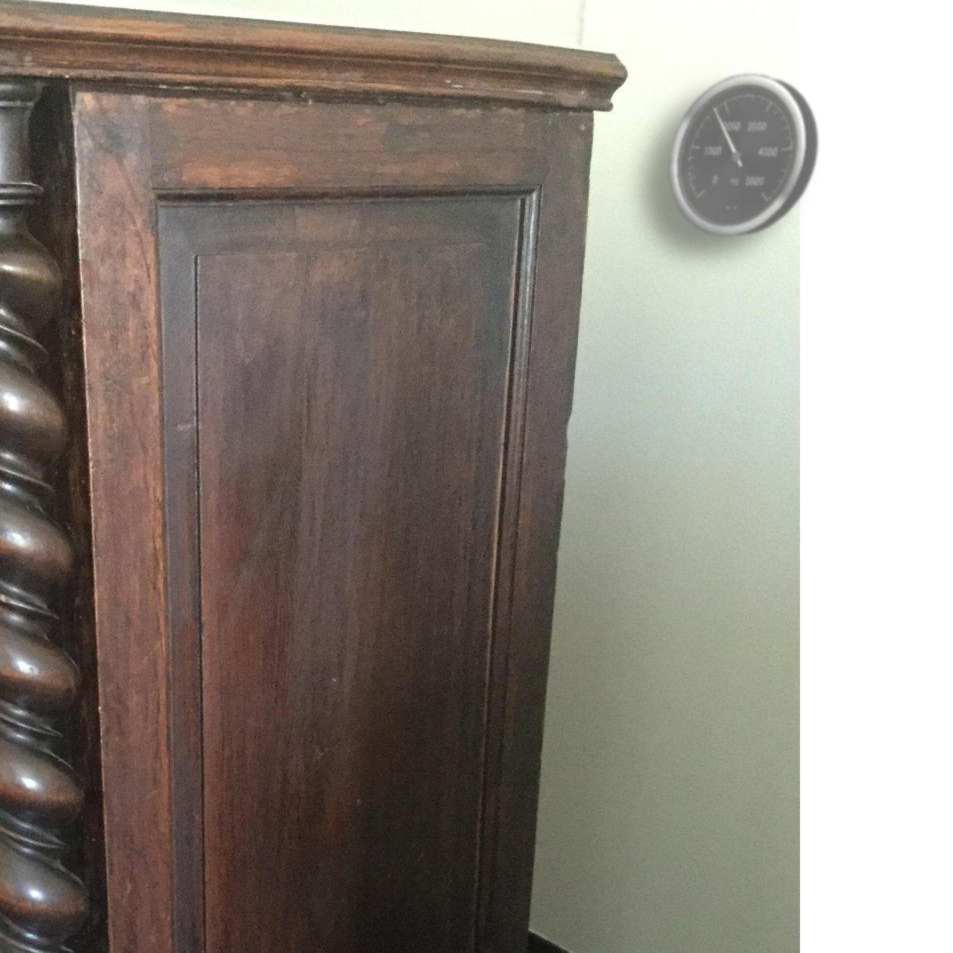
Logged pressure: 1800
